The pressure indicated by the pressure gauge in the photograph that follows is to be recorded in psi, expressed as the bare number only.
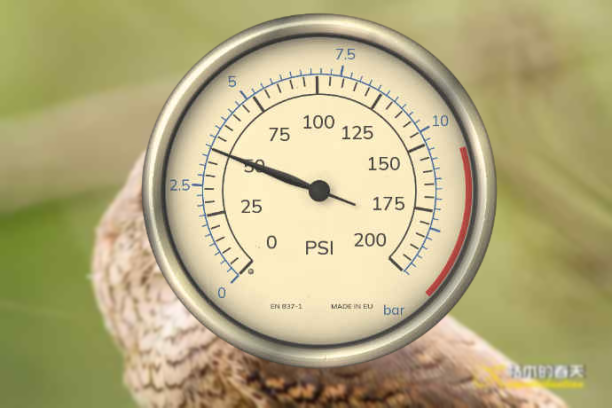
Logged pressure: 50
